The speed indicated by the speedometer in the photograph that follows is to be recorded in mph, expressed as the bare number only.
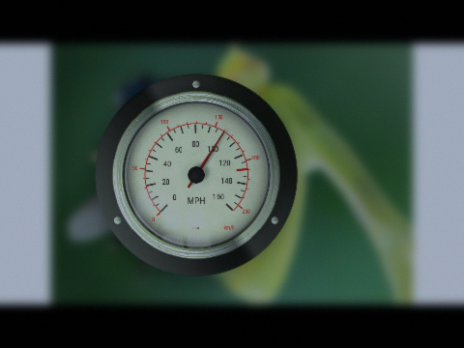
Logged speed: 100
